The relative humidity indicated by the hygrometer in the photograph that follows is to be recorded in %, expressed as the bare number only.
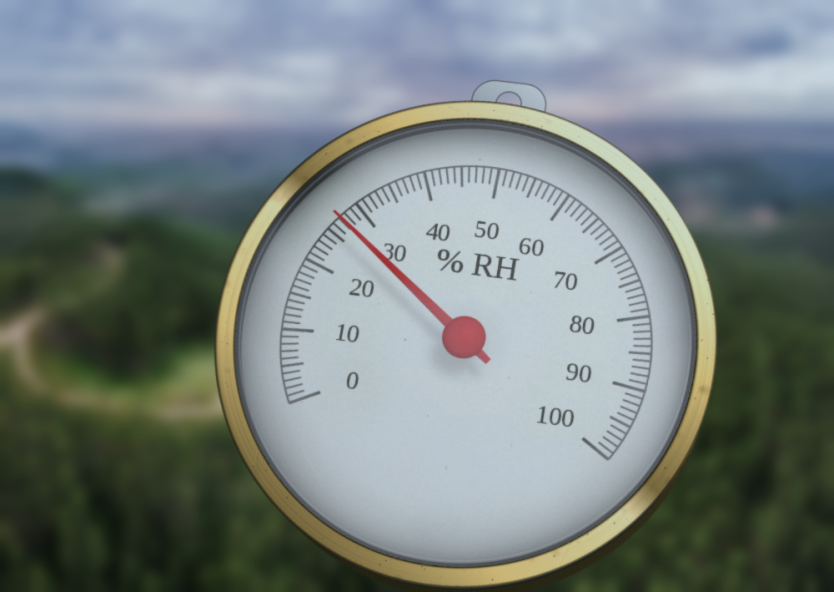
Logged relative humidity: 27
